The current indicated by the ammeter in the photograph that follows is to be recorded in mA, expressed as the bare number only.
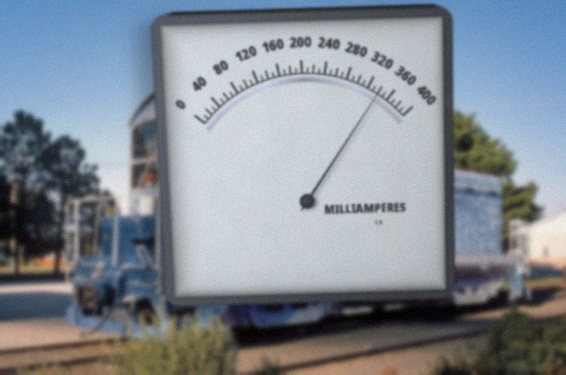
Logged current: 340
